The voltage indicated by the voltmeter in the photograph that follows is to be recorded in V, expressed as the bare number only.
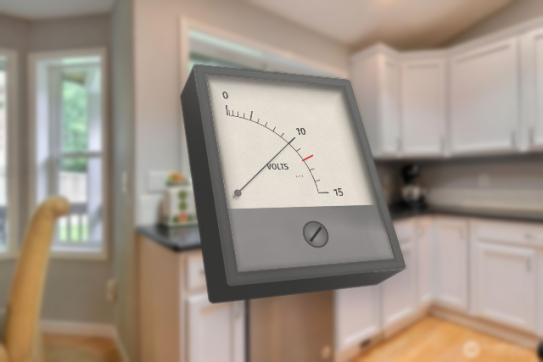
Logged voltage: 10
